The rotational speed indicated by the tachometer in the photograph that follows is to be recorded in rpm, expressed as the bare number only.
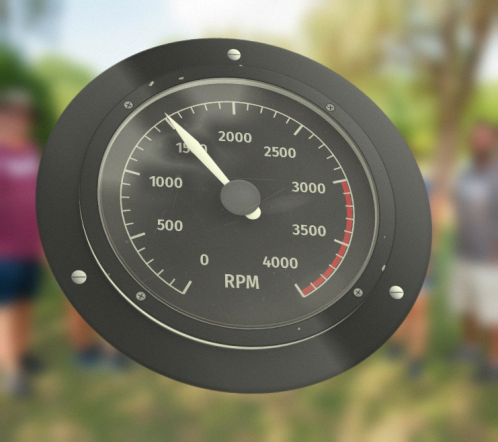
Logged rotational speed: 1500
